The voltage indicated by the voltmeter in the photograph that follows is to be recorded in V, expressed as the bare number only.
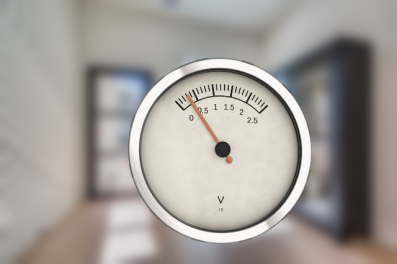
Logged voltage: 0.3
